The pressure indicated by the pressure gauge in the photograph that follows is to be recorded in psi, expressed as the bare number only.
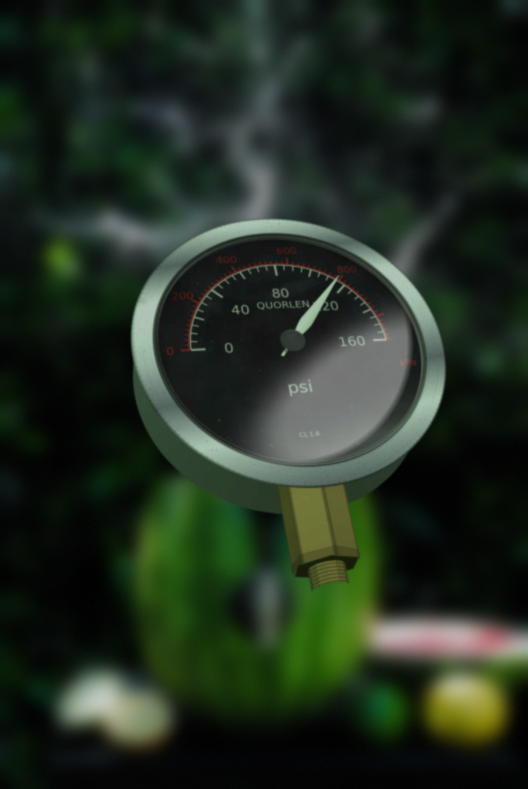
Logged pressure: 115
